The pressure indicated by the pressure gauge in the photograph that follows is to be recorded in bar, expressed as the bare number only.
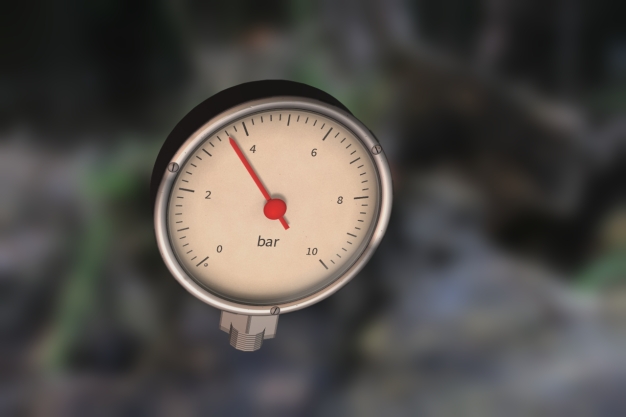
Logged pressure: 3.6
